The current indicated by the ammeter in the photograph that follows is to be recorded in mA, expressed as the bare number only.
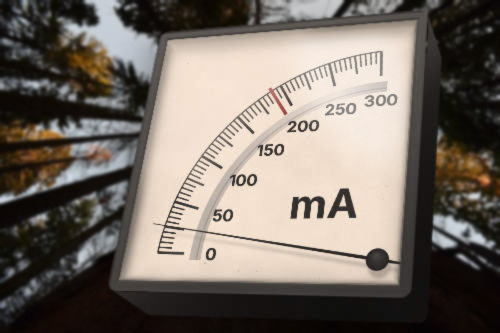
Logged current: 25
